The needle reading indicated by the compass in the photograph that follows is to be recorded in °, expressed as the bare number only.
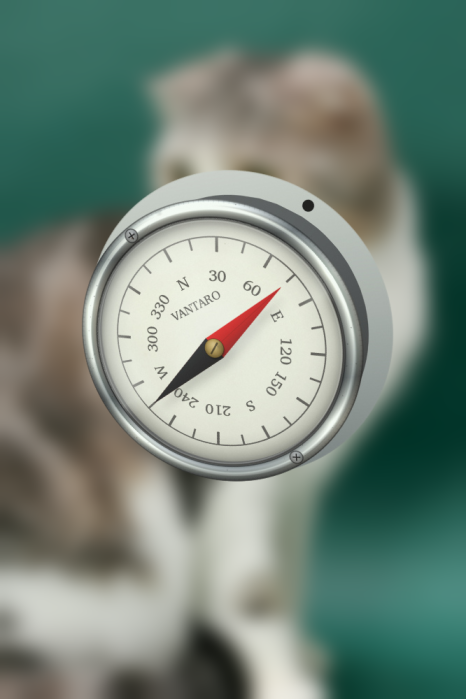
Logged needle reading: 75
